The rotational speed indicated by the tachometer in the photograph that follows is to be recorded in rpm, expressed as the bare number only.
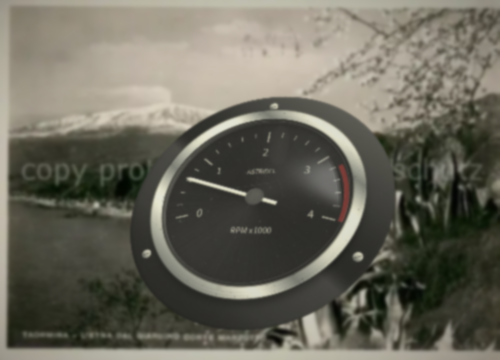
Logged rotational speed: 600
